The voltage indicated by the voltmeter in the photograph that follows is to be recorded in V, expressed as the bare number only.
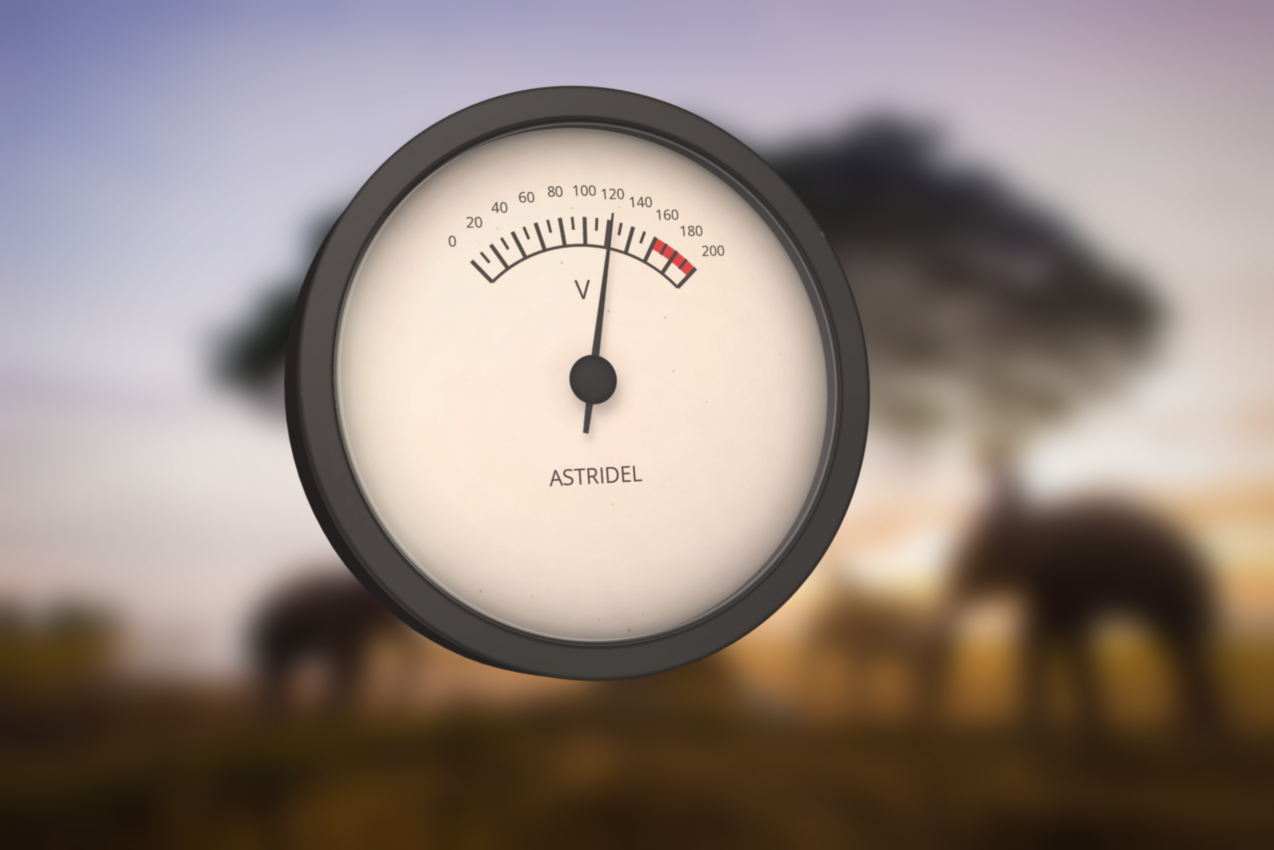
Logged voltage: 120
